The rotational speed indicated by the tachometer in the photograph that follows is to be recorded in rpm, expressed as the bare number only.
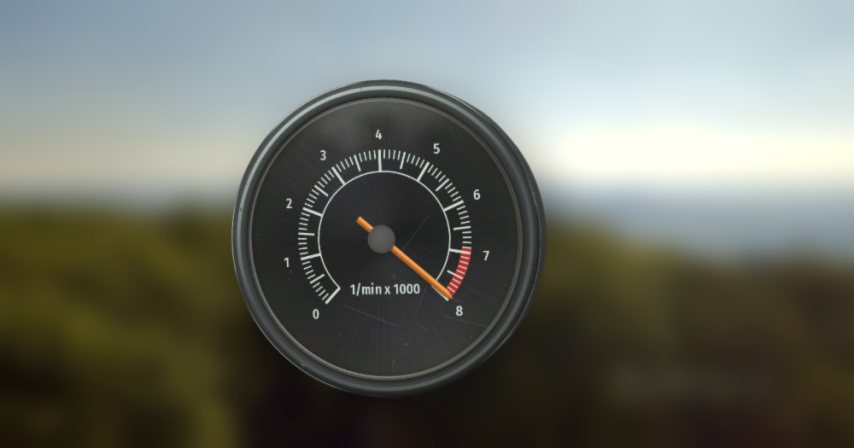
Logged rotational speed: 7900
